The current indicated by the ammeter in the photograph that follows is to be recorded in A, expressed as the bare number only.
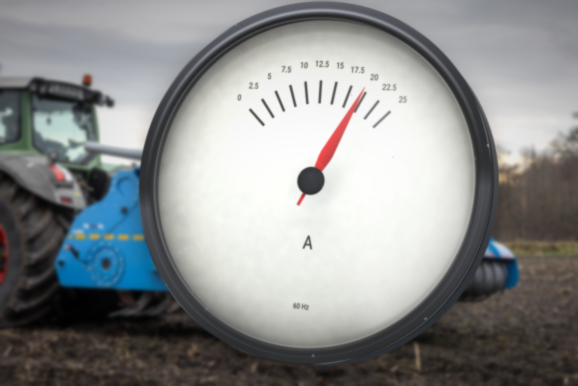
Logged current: 20
